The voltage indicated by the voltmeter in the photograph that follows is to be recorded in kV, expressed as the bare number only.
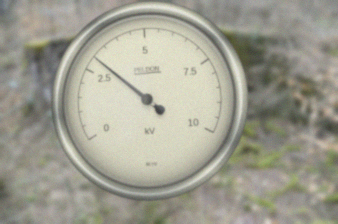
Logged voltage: 3
